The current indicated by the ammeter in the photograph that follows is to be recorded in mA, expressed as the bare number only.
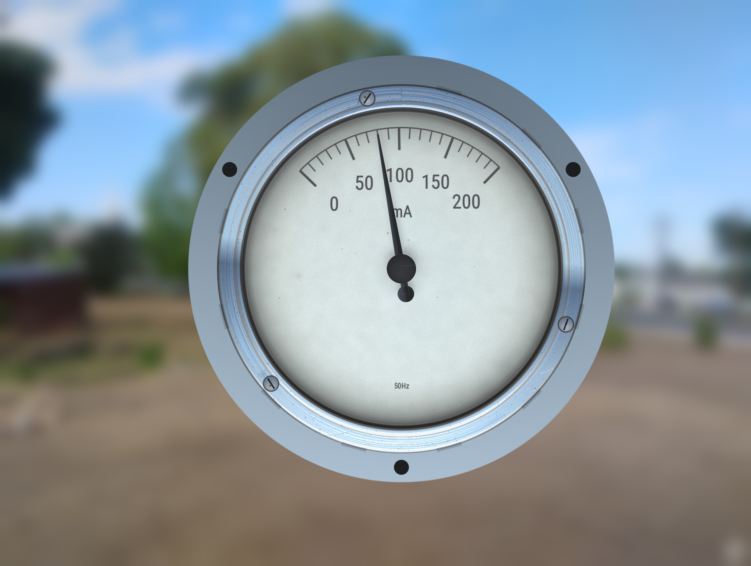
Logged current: 80
